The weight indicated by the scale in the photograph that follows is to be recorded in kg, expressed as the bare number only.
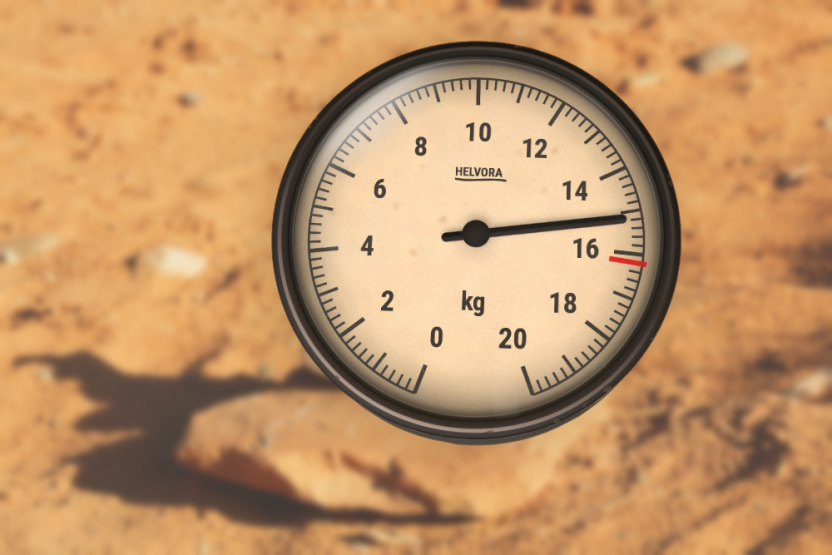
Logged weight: 15.2
